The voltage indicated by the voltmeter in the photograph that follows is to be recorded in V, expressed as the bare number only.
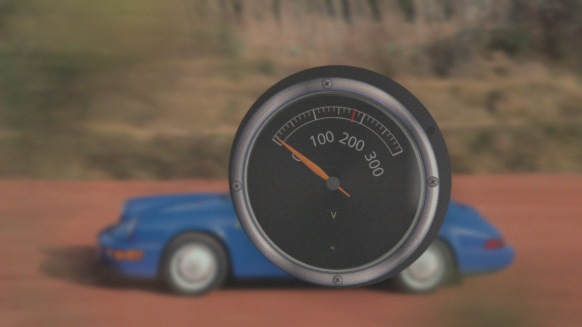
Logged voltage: 10
